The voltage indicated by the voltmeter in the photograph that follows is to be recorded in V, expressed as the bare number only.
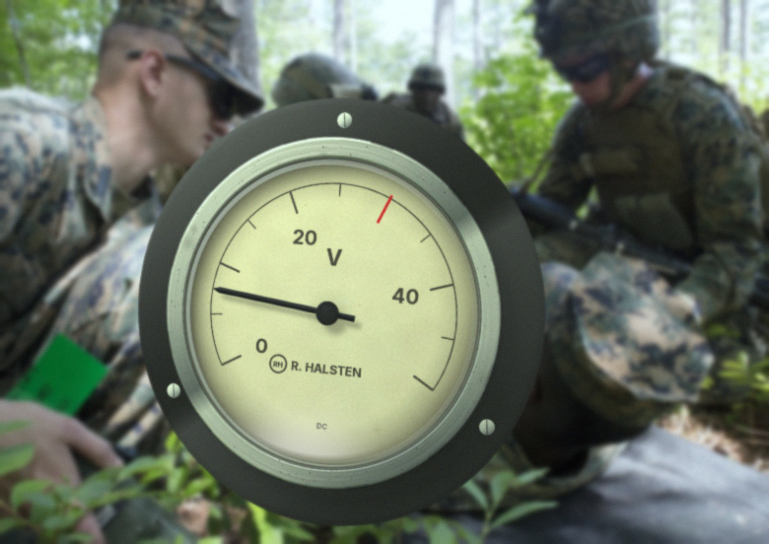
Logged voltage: 7.5
